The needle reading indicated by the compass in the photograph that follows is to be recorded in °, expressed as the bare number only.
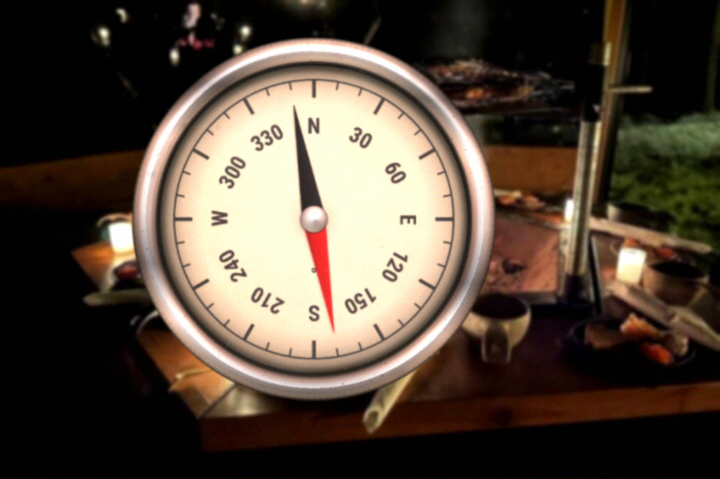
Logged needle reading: 170
